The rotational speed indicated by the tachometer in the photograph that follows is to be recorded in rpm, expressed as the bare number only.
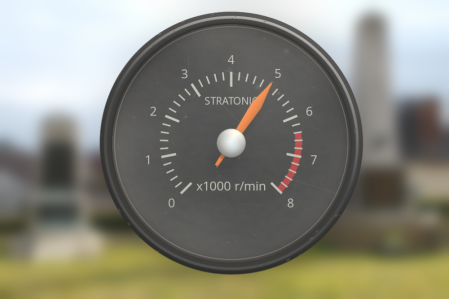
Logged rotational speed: 5000
